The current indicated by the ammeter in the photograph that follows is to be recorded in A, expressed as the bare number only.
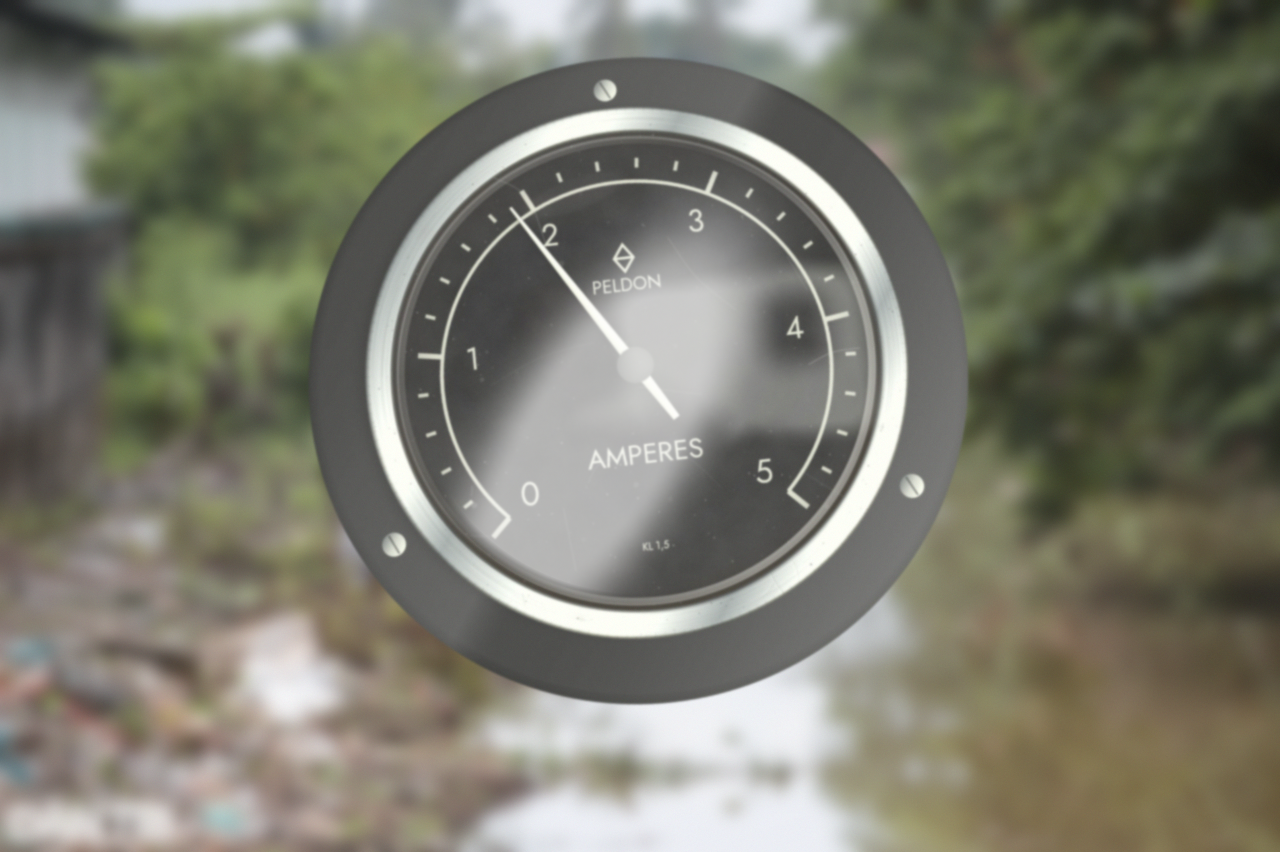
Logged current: 1.9
